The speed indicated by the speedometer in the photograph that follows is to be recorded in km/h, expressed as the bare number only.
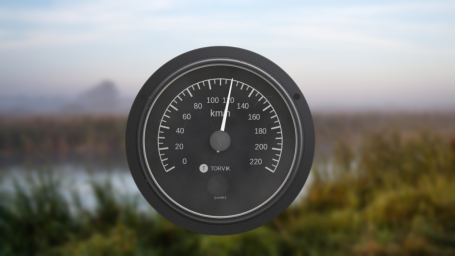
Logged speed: 120
